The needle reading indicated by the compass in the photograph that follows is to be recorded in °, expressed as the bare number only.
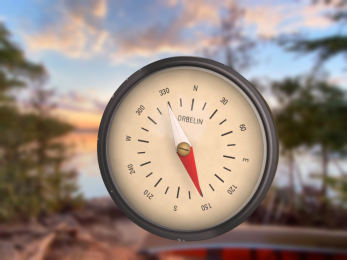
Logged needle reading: 150
